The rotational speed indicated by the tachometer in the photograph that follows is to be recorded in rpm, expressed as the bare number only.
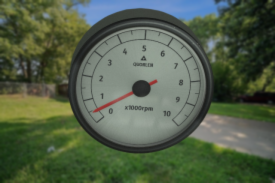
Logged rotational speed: 500
